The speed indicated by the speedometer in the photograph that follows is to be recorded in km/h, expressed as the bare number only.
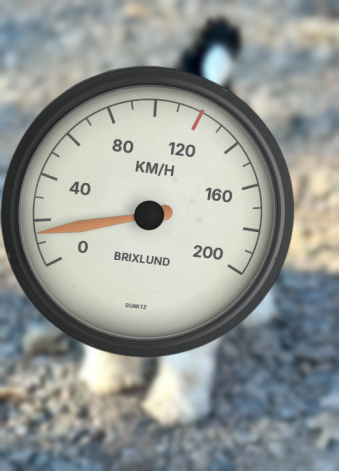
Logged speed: 15
